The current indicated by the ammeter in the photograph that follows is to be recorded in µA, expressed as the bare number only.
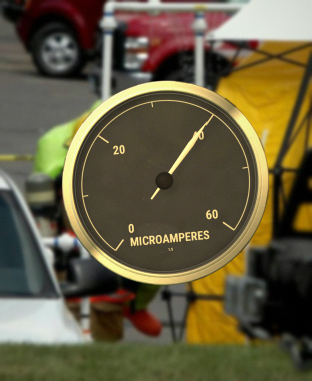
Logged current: 40
